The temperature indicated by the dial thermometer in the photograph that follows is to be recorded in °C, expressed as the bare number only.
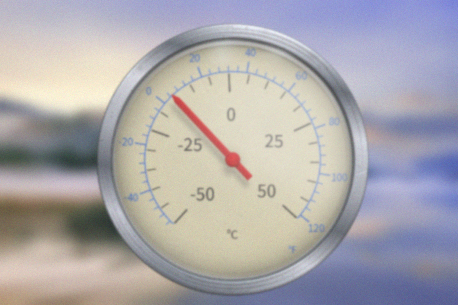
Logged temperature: -15
